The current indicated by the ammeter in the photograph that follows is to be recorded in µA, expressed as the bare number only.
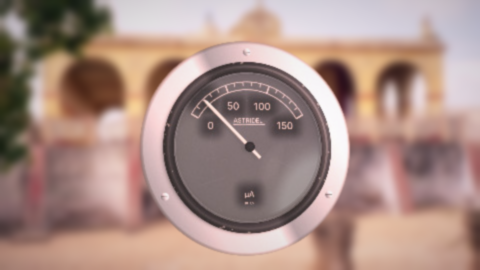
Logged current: 20
